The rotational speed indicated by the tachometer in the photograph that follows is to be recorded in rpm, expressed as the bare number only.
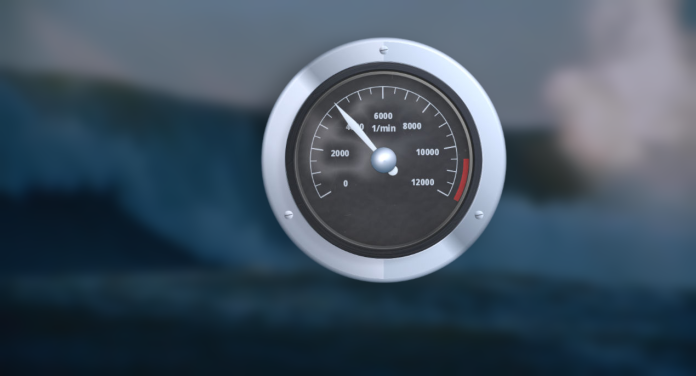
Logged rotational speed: 4000
